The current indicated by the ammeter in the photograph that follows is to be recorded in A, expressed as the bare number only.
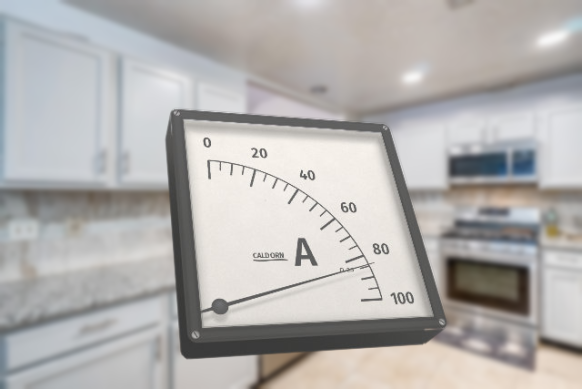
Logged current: 85
